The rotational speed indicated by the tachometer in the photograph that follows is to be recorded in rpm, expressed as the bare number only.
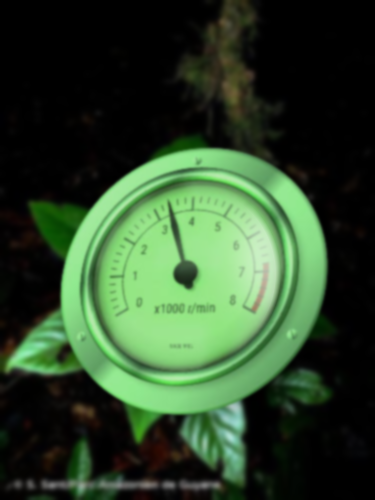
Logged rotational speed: 3400
